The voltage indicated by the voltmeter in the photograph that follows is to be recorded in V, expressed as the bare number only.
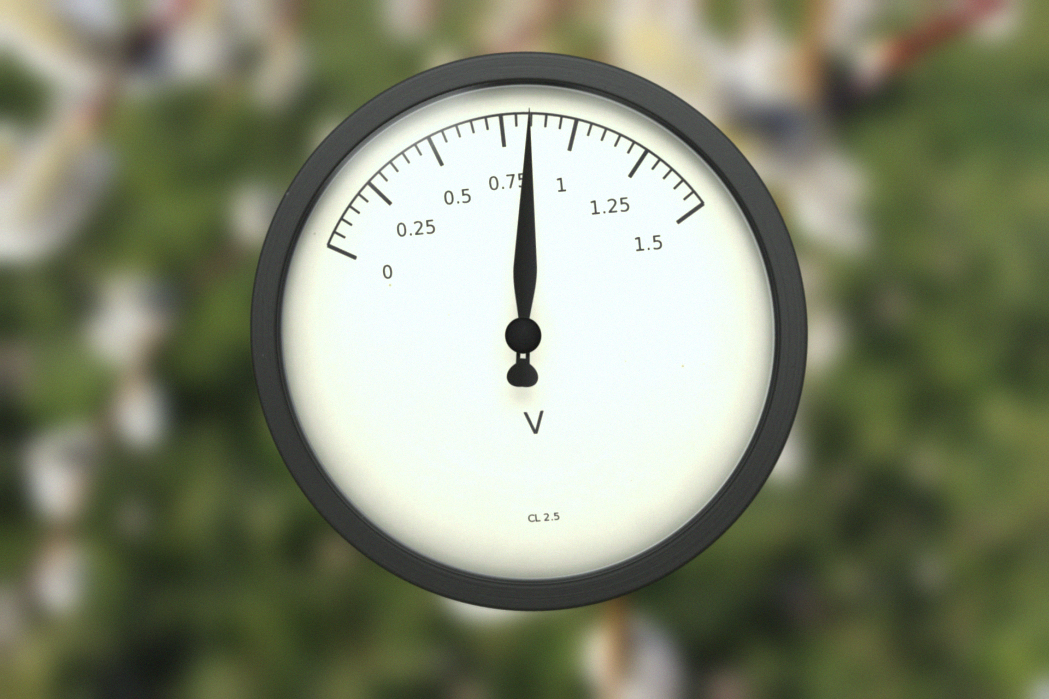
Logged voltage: 0.85
